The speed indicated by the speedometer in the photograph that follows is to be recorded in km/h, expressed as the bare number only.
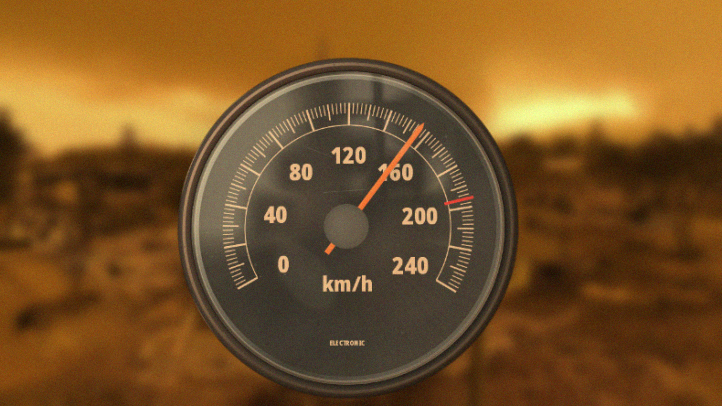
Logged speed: 156
